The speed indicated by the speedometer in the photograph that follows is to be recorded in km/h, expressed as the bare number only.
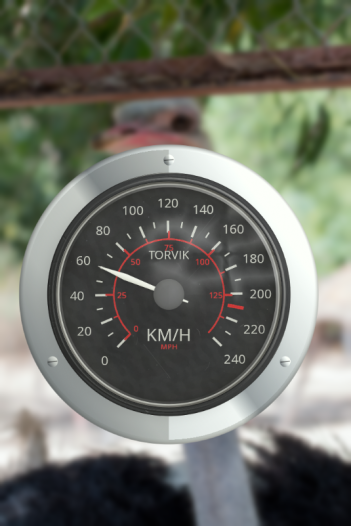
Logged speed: 60
